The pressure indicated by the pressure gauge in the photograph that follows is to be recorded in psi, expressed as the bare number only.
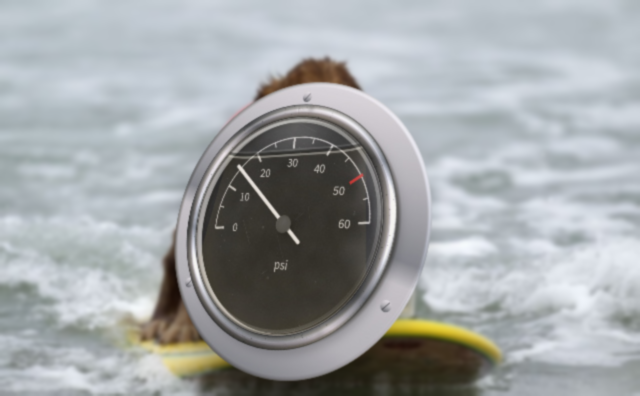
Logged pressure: 15
